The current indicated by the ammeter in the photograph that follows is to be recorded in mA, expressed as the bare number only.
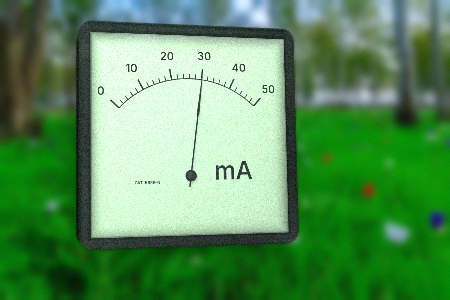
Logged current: 30
